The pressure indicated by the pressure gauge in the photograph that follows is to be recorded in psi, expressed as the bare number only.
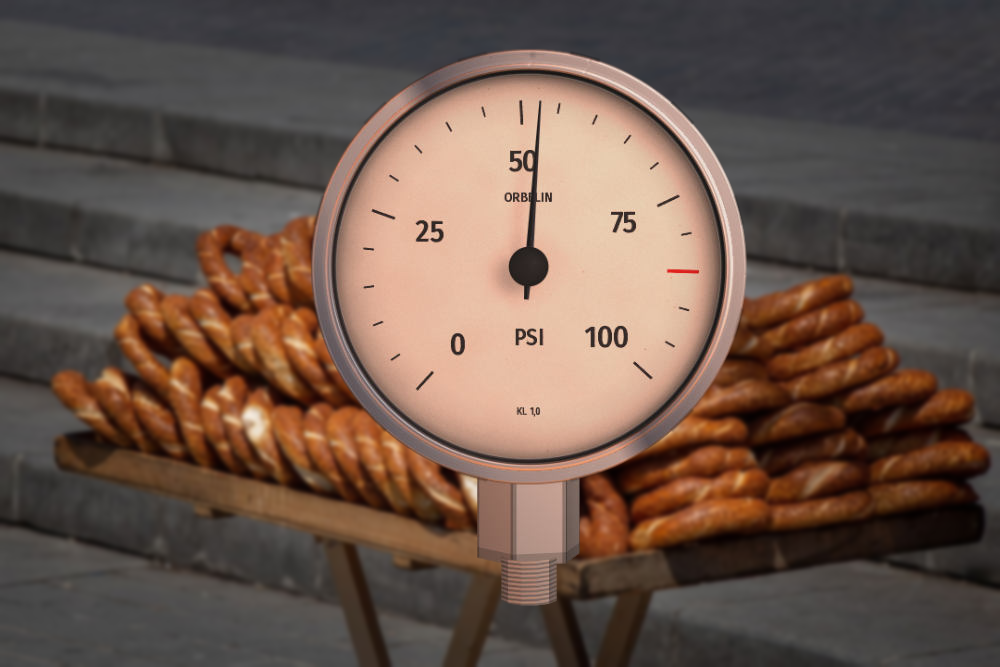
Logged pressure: 52.5
